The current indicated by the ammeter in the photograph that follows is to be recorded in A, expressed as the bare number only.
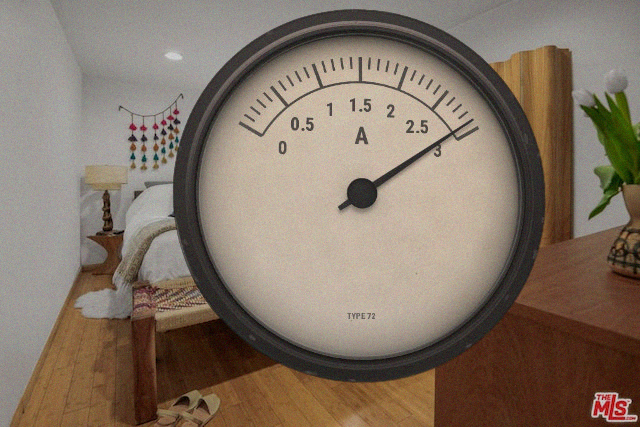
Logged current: 2.9
